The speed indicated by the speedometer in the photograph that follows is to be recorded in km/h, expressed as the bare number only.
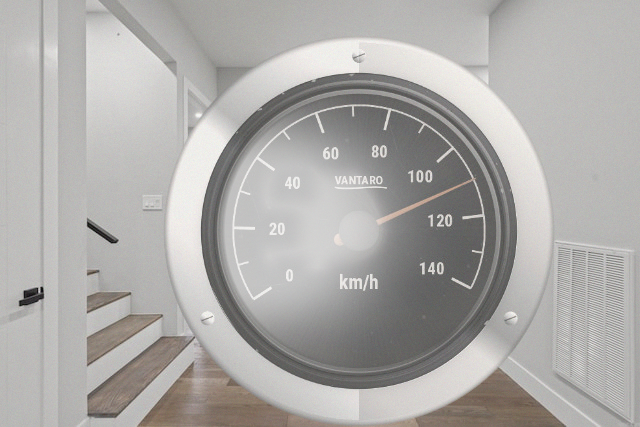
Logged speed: 110
